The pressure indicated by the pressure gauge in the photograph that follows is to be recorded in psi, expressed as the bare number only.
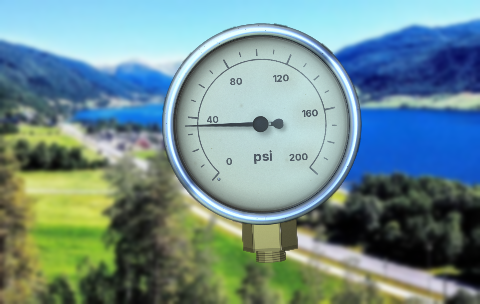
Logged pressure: 35
